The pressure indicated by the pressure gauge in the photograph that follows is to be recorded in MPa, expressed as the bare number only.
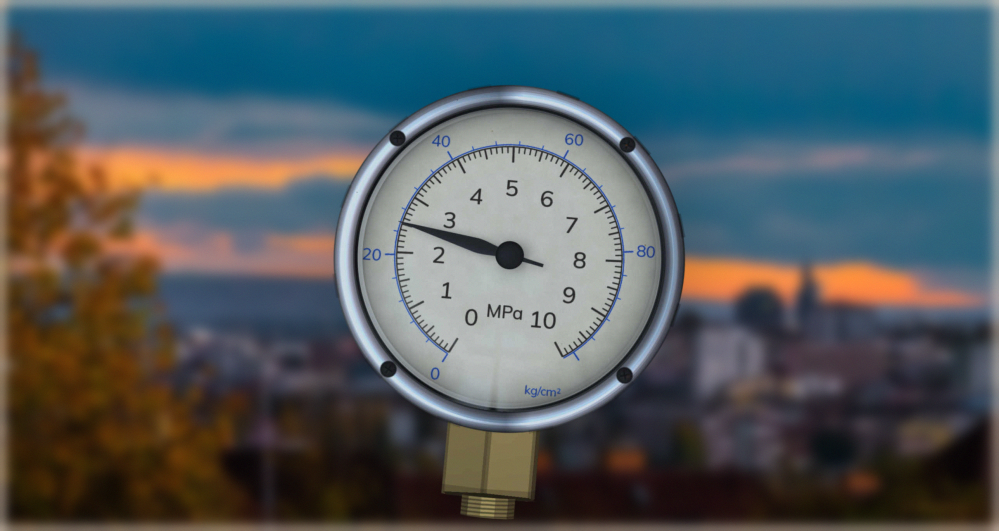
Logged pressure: 2.5
